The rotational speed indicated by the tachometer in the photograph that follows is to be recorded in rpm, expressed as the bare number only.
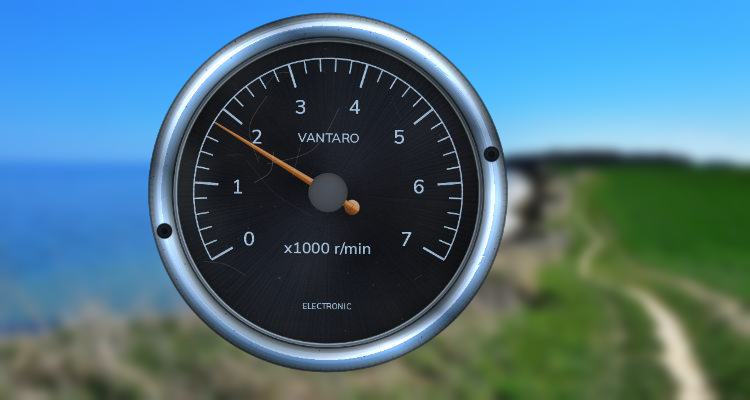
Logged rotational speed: 1800
